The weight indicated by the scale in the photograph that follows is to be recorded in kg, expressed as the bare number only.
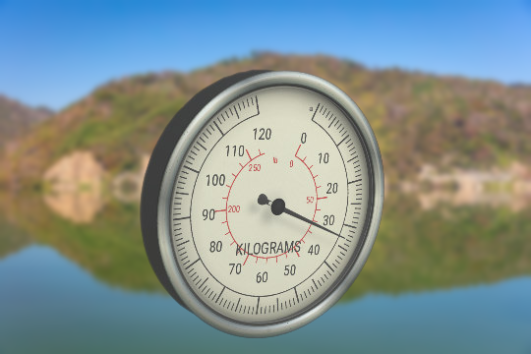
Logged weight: 33
